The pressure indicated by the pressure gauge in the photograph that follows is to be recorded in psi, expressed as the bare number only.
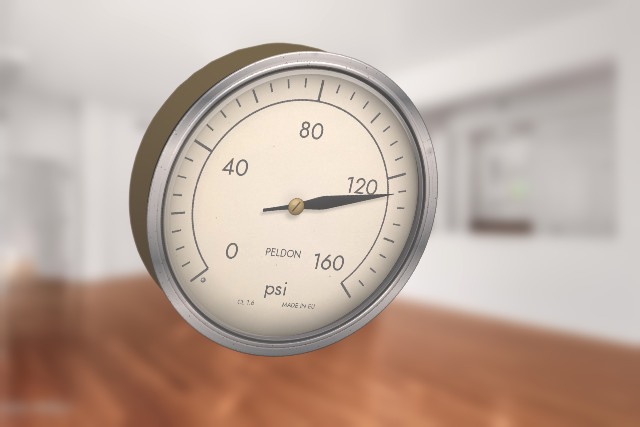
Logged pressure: 125
